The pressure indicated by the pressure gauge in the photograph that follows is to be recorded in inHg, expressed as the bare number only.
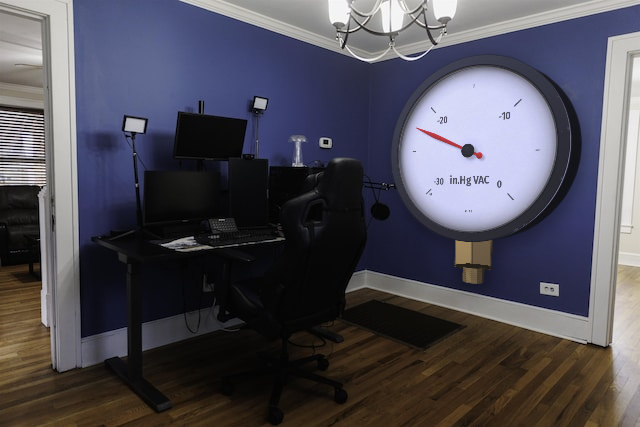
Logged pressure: -22.5
